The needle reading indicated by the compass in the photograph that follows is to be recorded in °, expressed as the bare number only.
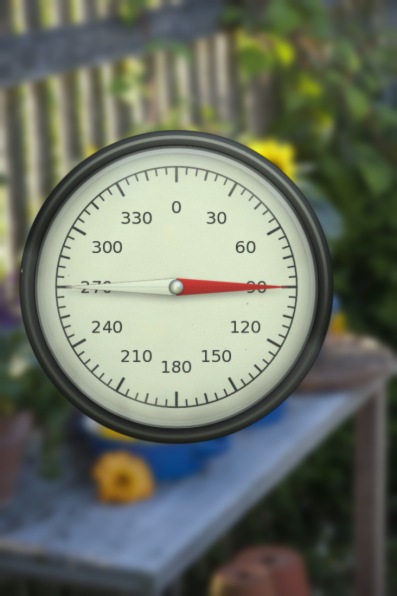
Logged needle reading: 90
